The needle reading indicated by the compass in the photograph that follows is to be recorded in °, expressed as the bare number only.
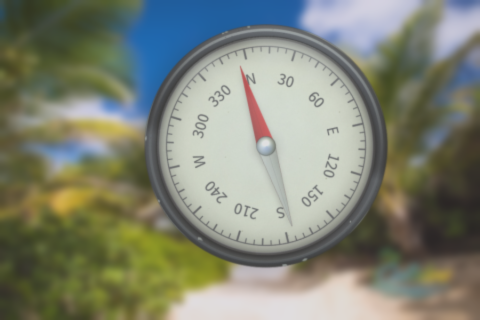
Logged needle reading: 355
